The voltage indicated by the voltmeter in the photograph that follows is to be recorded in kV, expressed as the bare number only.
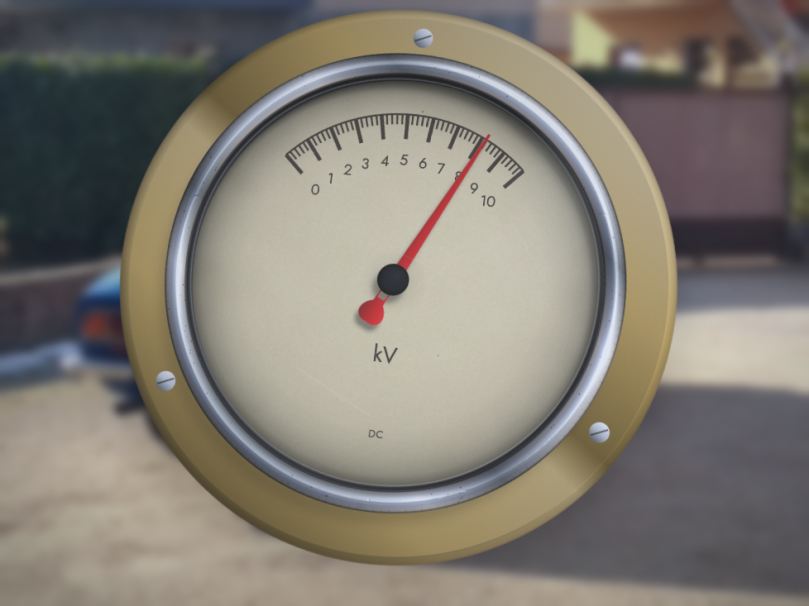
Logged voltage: 8.2
